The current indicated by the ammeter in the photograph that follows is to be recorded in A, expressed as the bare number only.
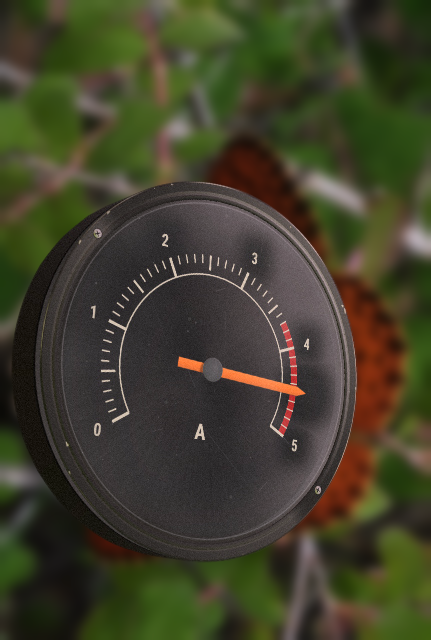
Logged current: 4.5
